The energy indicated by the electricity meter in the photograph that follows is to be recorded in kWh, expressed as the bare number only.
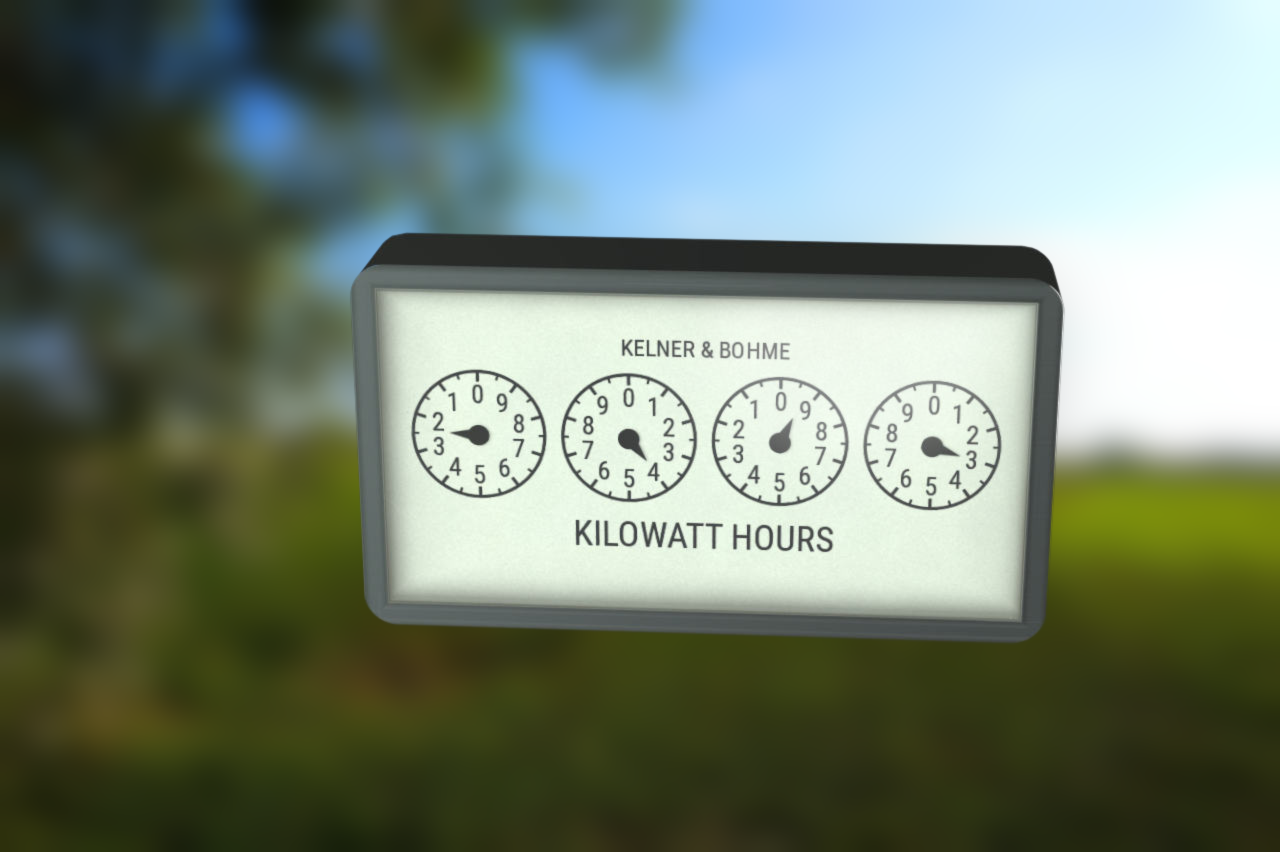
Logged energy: 2393
